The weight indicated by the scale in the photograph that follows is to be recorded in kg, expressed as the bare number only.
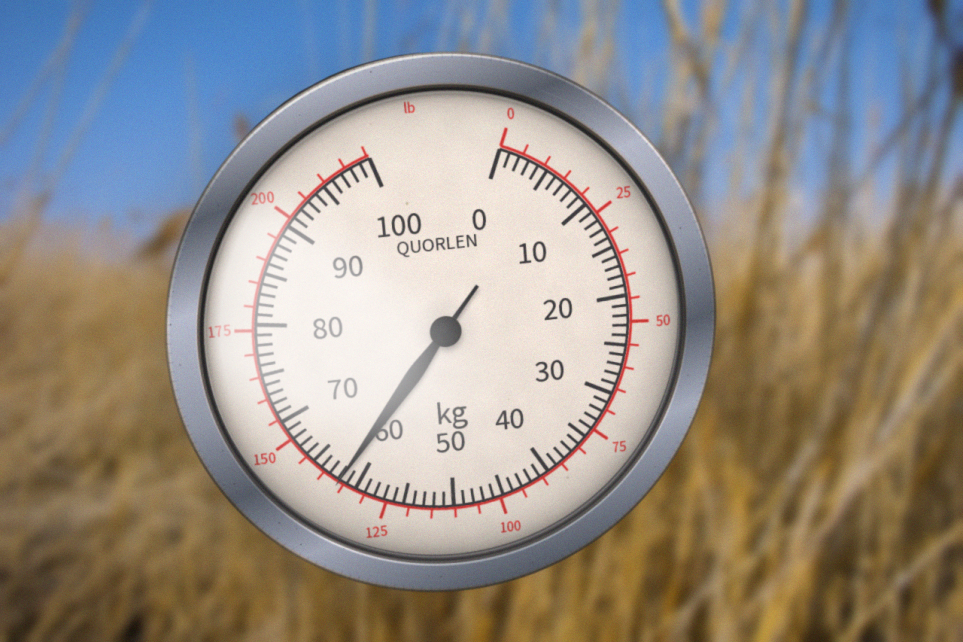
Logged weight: 62
